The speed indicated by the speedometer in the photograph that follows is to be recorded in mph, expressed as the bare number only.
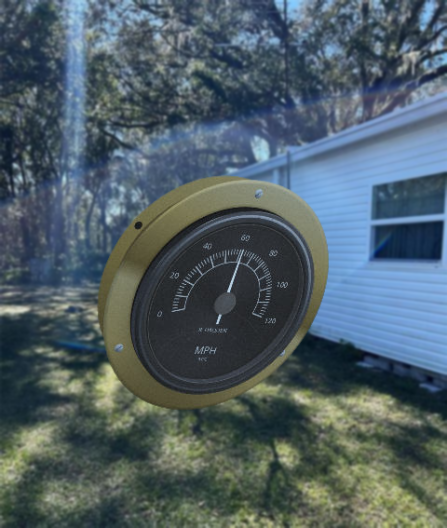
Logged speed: 60
